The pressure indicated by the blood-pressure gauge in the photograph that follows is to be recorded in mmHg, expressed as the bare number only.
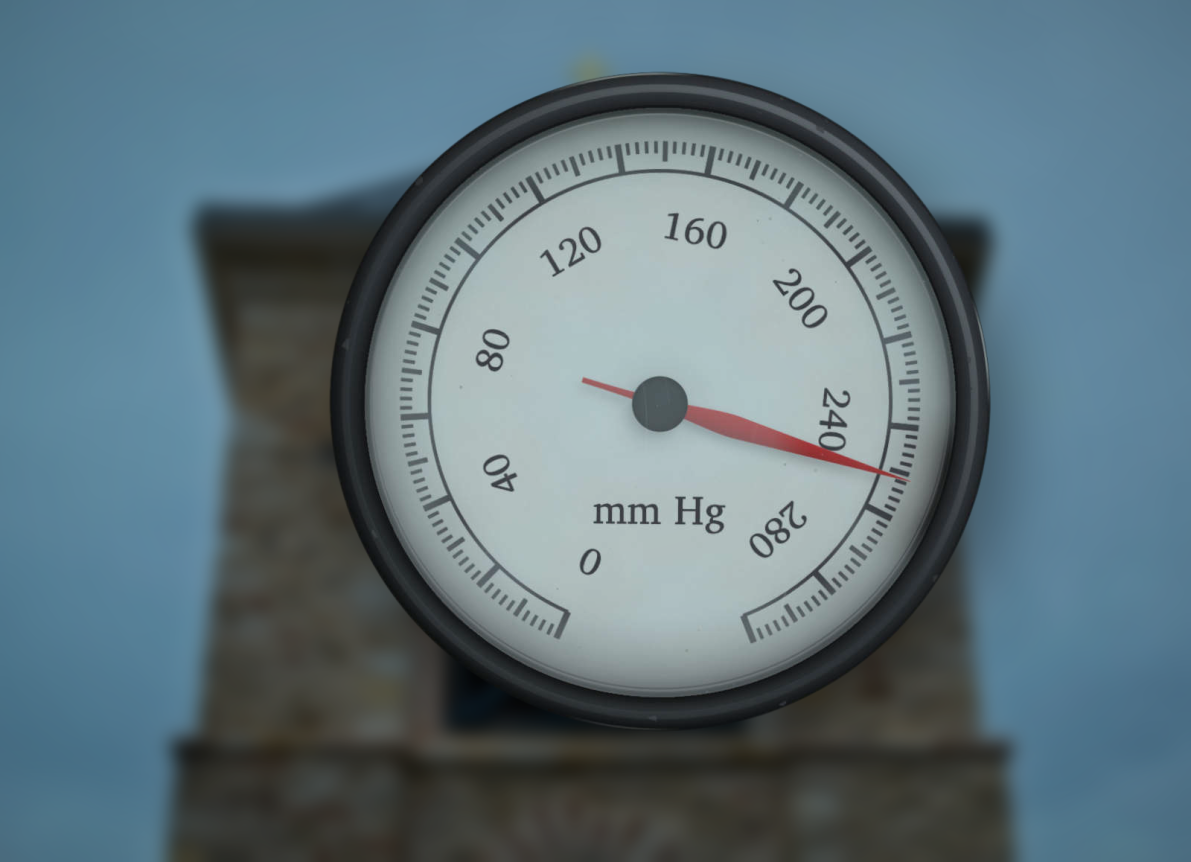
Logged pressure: 251
